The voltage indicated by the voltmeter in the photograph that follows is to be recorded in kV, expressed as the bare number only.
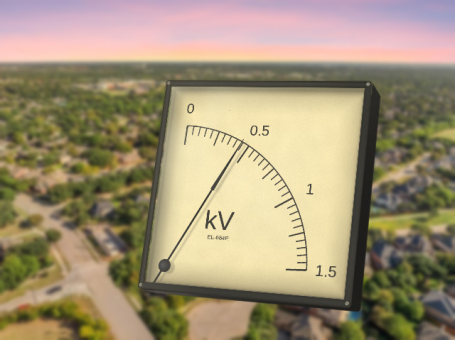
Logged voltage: 0.45
